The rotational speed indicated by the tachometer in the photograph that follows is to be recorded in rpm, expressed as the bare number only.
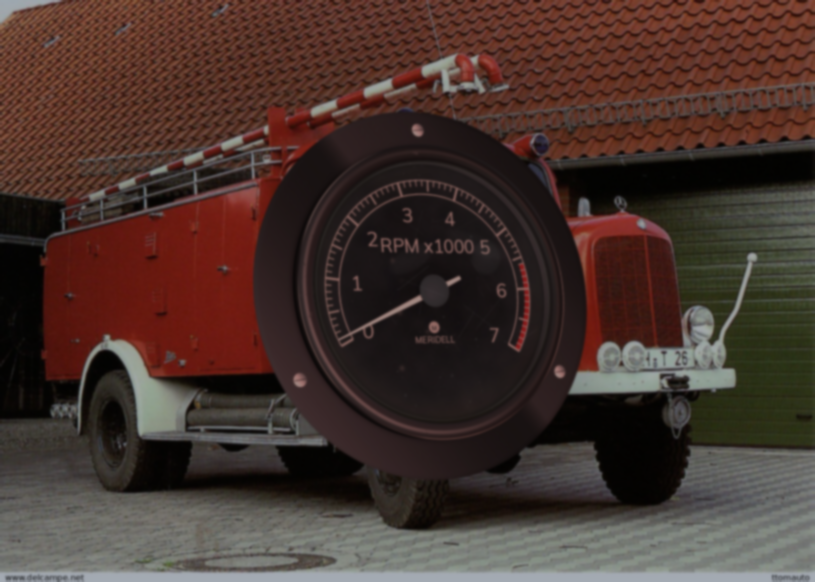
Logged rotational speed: 100
